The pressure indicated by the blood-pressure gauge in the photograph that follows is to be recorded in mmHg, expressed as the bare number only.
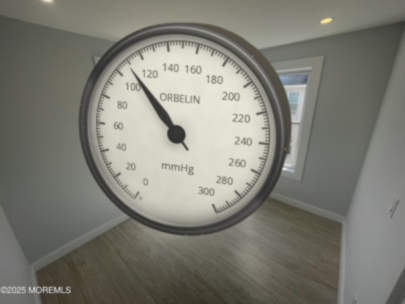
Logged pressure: 110
